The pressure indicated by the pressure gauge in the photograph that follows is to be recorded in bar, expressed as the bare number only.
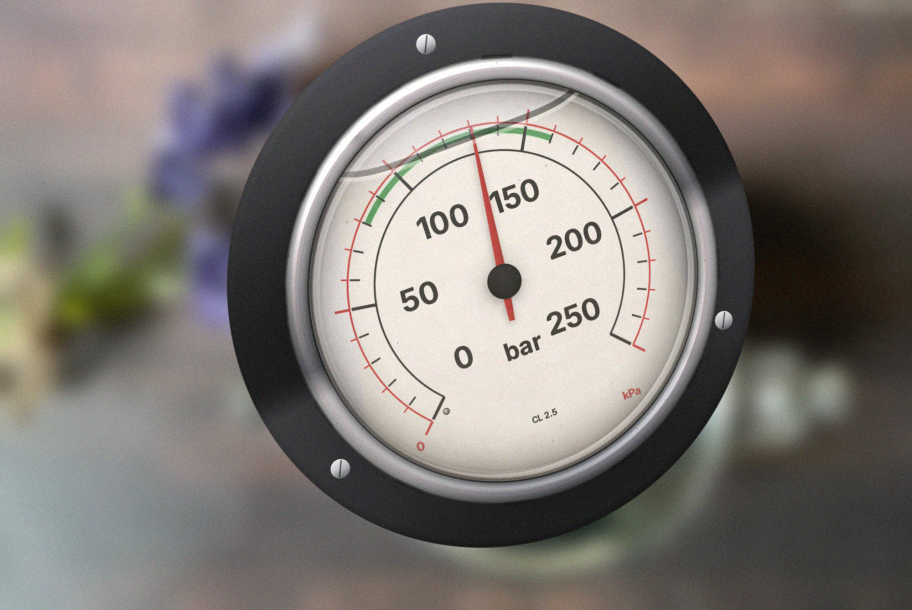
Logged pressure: 130
